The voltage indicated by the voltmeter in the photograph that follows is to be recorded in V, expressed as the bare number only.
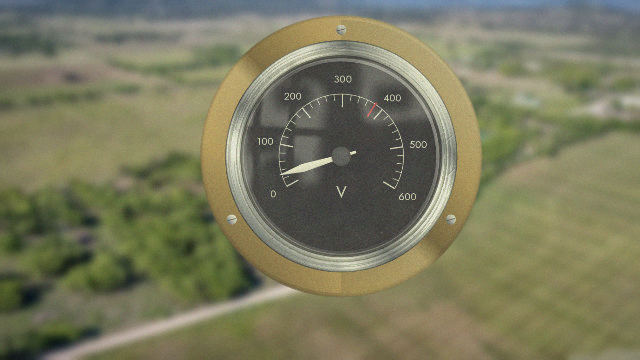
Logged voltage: 30
